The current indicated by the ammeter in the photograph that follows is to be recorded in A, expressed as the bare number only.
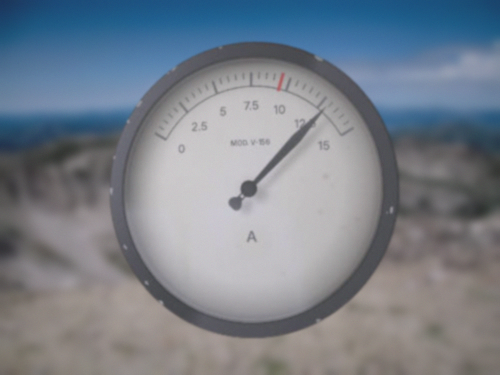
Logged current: 13
